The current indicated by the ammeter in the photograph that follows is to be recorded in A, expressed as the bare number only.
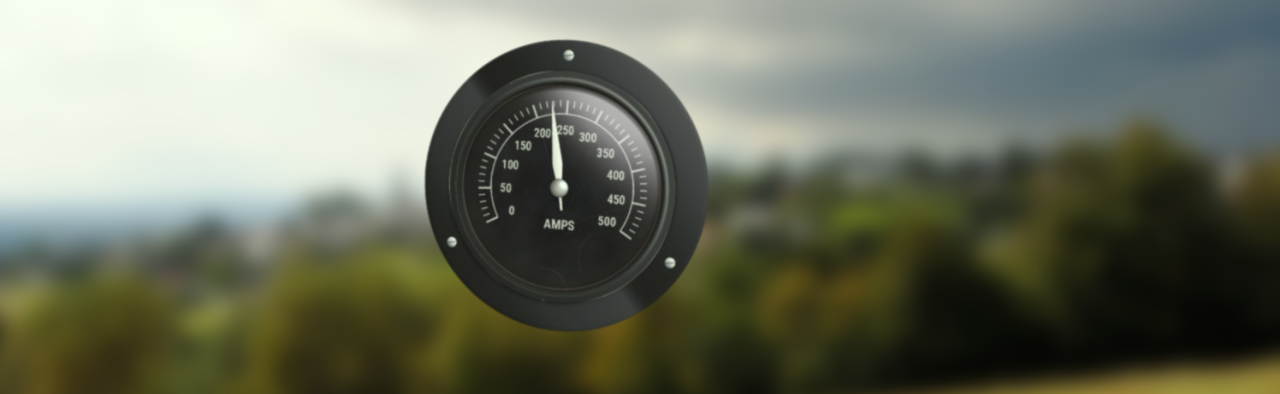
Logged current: 230
